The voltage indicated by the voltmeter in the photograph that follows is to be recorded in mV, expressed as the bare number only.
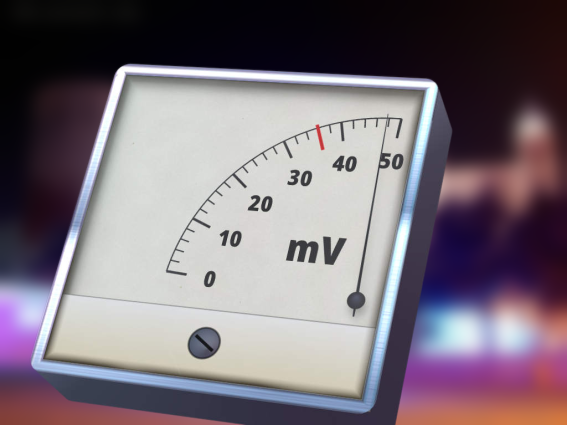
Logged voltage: 48
